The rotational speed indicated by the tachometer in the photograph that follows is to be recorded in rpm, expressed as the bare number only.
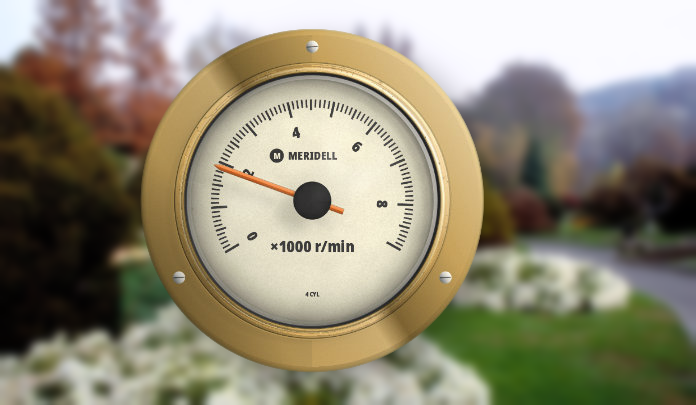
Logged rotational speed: 1900
